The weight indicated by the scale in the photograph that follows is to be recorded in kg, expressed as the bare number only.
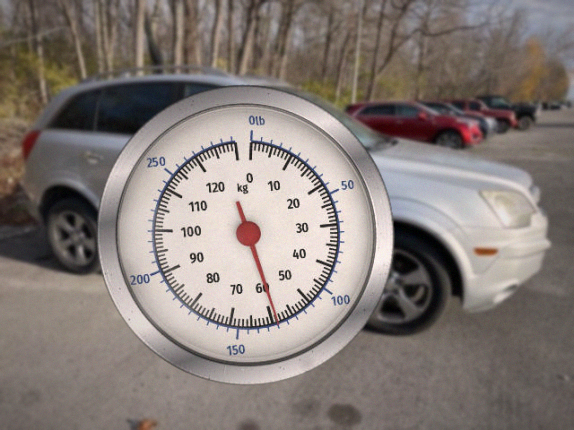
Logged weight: 59
